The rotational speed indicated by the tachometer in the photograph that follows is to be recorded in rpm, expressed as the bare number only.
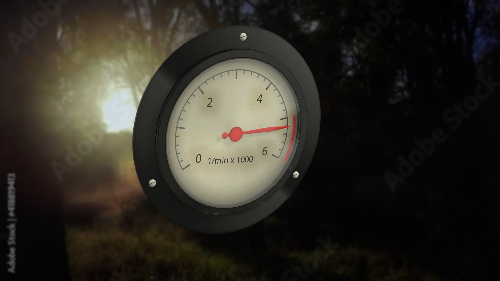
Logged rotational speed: 5200
